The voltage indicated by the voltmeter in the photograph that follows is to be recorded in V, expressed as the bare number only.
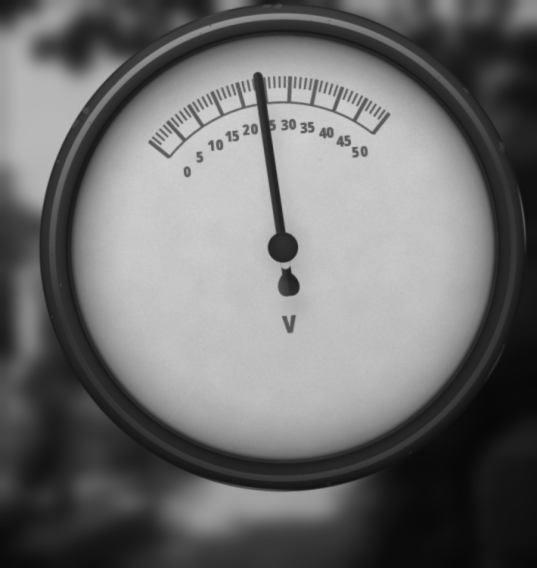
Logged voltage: 24
